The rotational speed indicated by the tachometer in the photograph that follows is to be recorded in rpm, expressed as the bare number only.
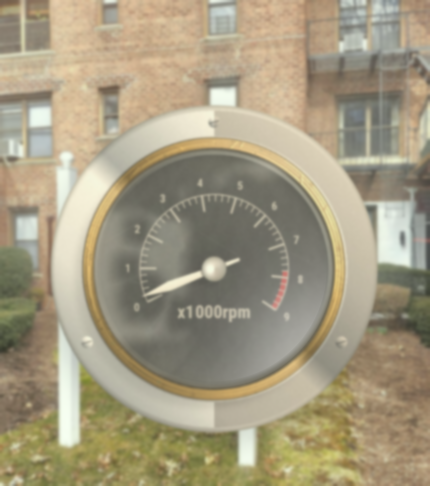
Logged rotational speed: 200
